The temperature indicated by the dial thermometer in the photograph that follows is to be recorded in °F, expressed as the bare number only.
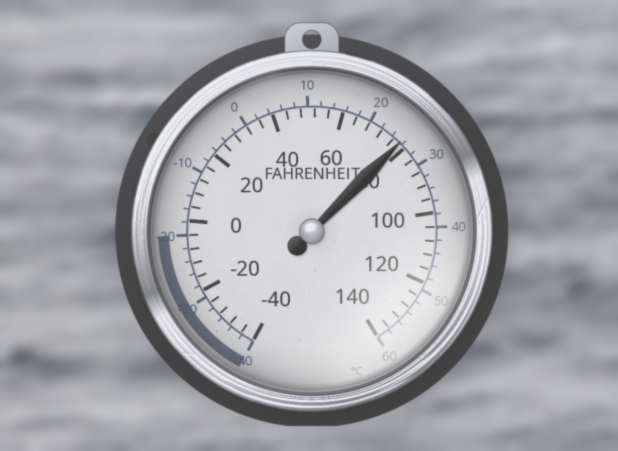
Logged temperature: 78
